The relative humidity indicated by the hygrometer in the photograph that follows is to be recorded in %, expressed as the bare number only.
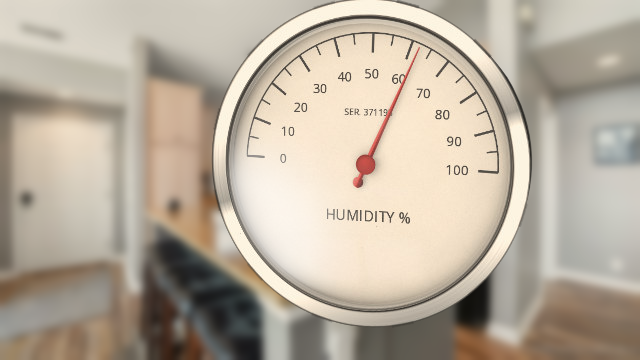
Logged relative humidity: 62.5
